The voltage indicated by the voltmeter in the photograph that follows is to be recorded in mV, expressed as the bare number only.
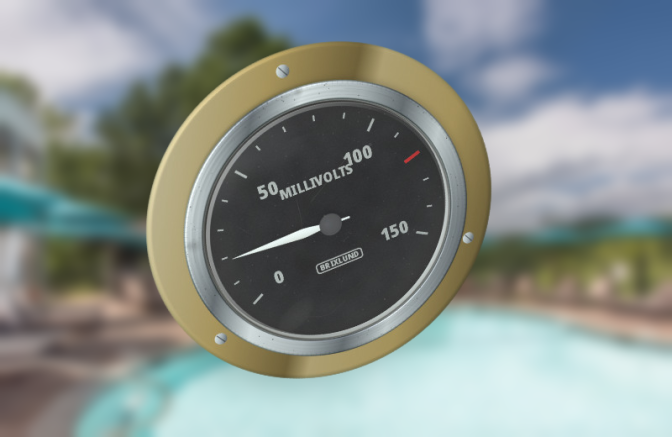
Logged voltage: 20
